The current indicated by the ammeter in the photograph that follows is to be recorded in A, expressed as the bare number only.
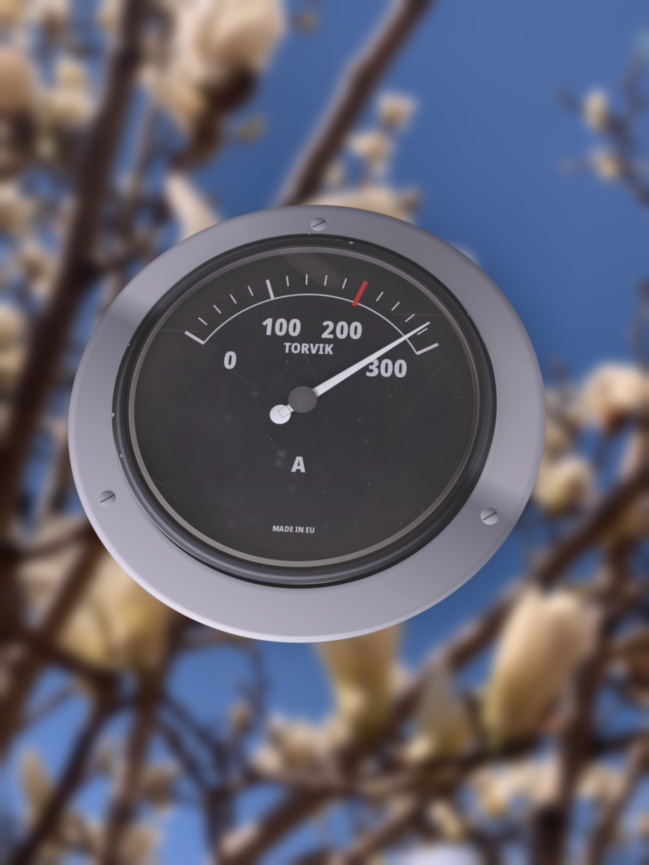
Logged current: 280
